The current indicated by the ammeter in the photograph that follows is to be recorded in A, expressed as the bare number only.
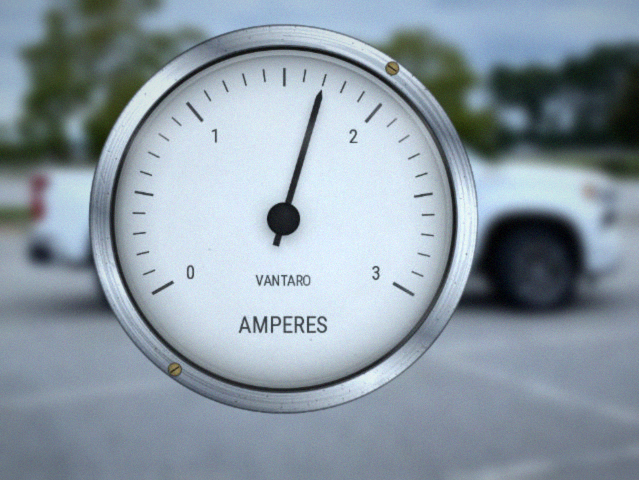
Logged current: 1.7
